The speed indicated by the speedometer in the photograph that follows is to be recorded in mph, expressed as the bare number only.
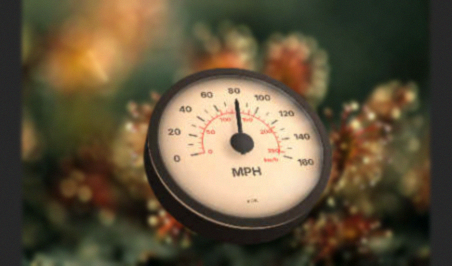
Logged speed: 80
